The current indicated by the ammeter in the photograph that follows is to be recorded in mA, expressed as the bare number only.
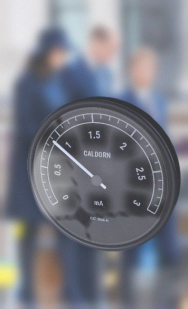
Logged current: 0.9
